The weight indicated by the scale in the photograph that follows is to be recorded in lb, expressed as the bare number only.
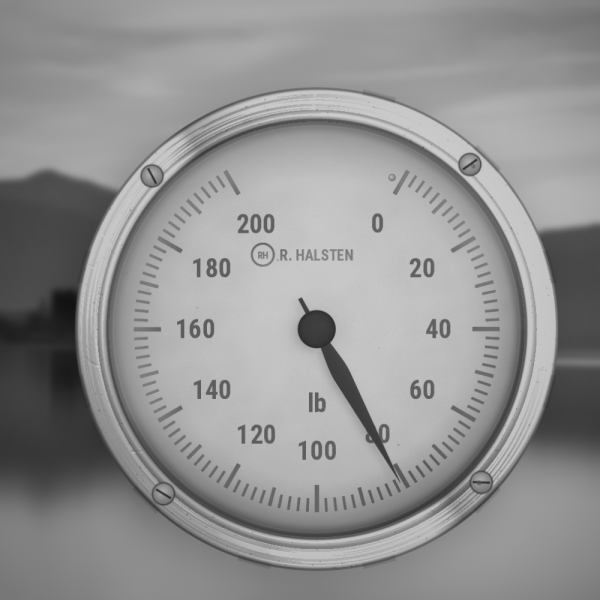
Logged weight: 81
